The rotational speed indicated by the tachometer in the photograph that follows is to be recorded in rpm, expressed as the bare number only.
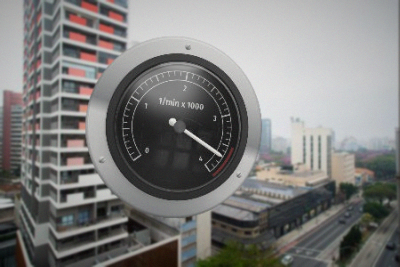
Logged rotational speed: 3700
